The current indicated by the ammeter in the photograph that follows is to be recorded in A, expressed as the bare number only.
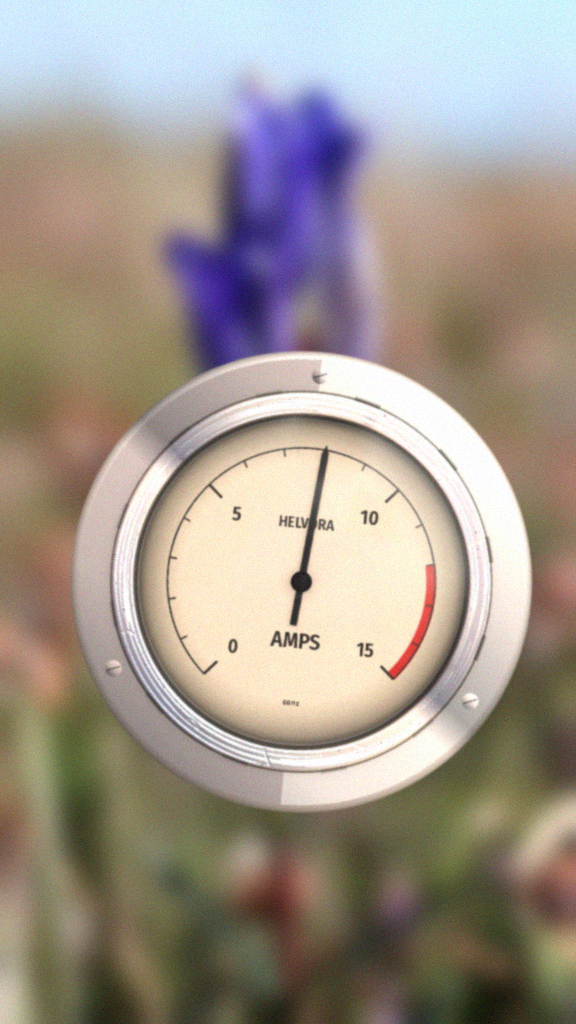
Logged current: 8
